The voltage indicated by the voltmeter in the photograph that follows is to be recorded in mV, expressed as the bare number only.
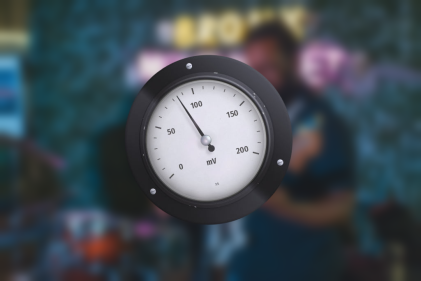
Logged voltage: 85
